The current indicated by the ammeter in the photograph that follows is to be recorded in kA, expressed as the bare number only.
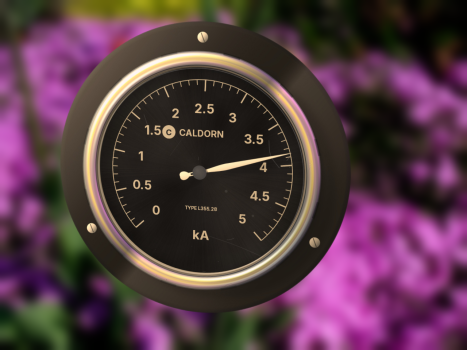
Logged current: 3.85
